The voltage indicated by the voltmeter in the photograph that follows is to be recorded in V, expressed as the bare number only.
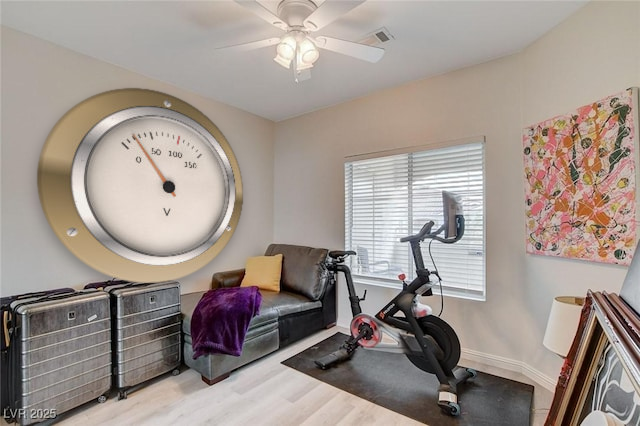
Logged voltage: 20
